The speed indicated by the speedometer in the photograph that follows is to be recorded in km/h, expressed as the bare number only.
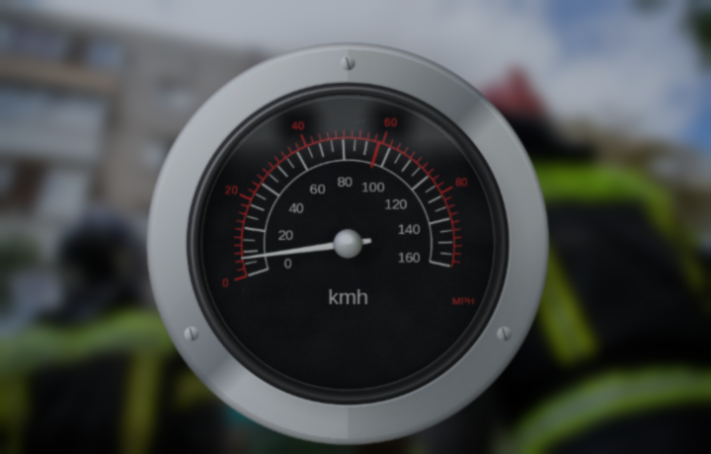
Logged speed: 7.5
